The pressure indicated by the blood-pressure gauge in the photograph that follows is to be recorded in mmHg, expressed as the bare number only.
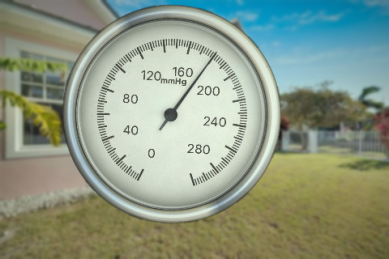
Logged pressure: 180
